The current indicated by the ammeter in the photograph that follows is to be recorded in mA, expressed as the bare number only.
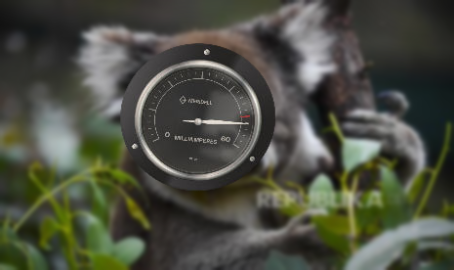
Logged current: 52
